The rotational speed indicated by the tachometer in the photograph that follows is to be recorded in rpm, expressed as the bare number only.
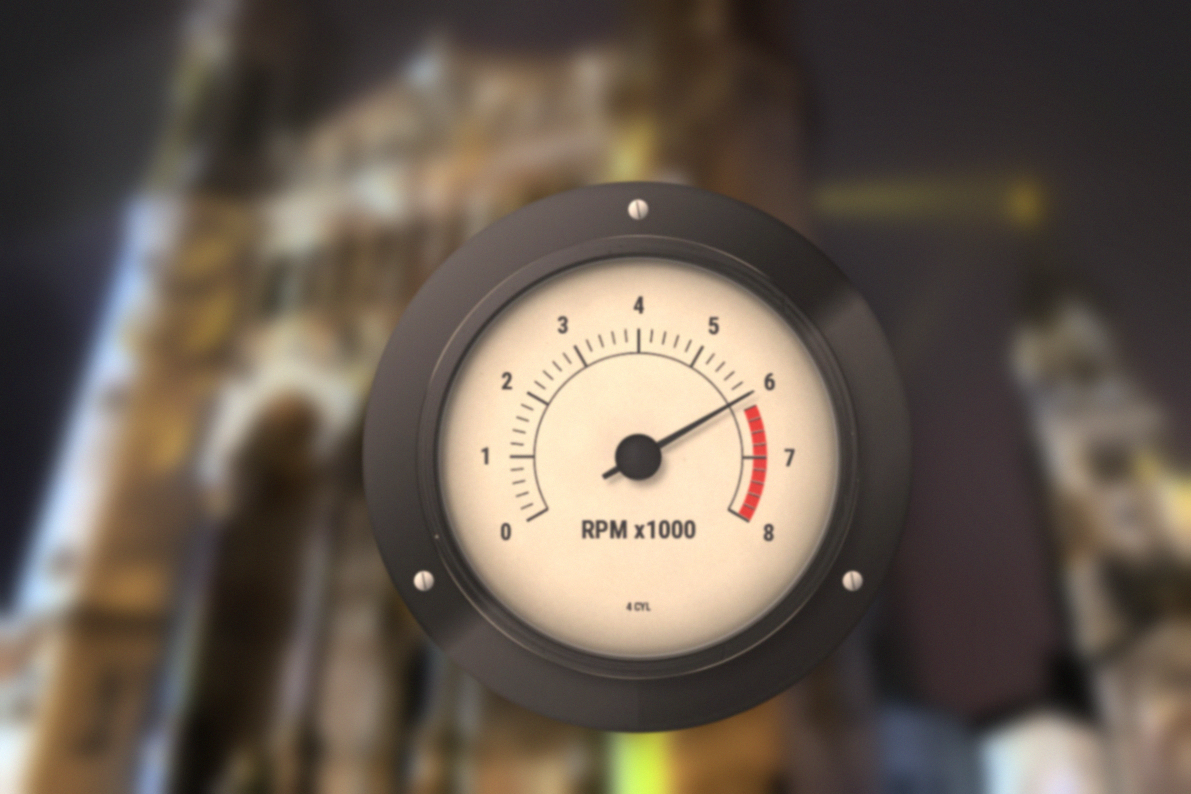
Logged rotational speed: 6000
